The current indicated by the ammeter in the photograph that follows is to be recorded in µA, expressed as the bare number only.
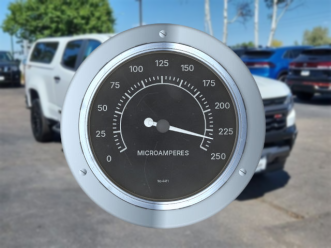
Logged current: 235
